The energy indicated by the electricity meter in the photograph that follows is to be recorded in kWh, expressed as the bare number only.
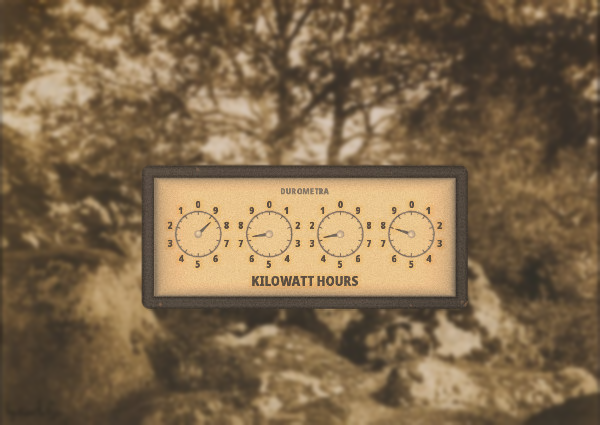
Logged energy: 8728
